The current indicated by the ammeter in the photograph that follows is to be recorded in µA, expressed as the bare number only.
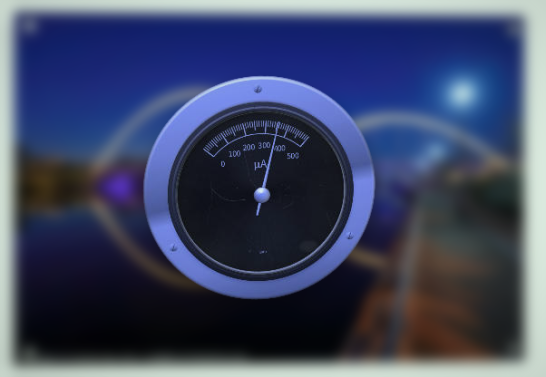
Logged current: 350
